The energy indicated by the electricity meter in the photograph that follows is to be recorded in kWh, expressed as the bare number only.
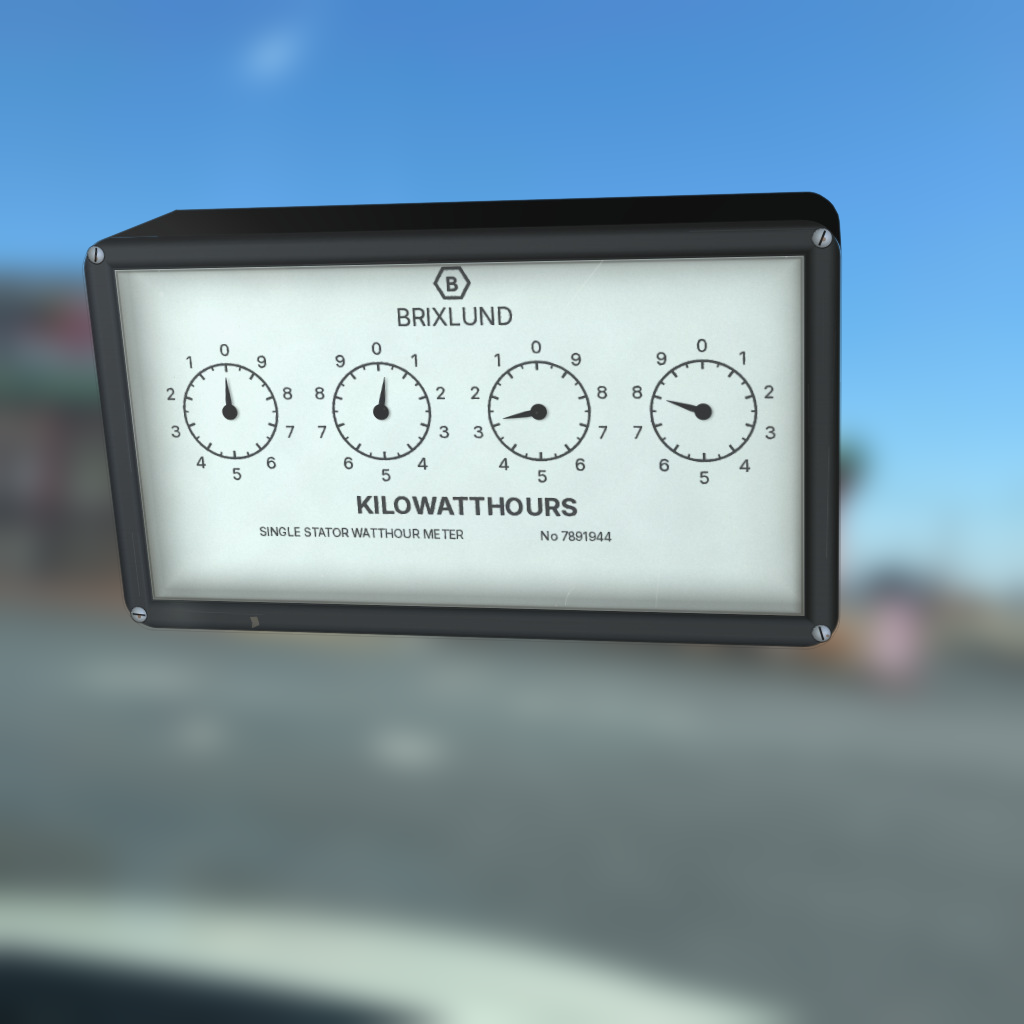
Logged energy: 28
